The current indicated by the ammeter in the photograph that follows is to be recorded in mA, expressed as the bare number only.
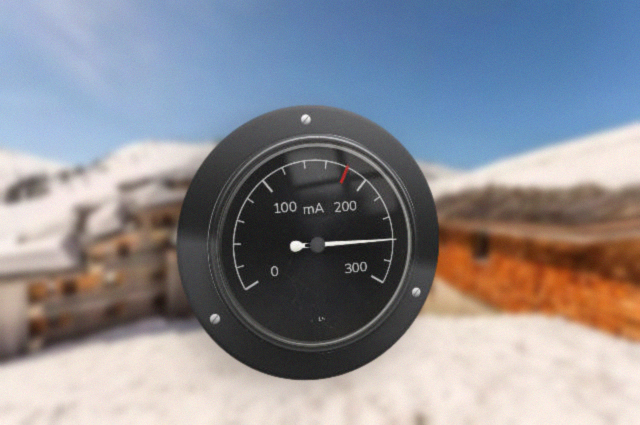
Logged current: 260
